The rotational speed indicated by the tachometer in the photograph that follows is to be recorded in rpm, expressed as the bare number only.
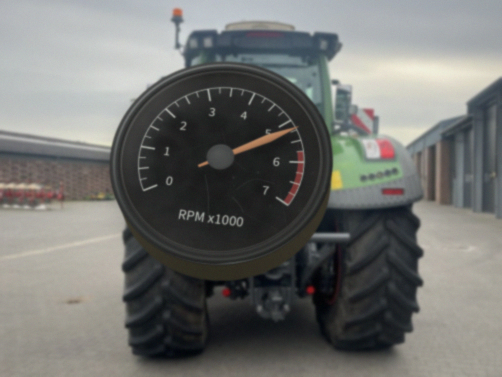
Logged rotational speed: 5250
